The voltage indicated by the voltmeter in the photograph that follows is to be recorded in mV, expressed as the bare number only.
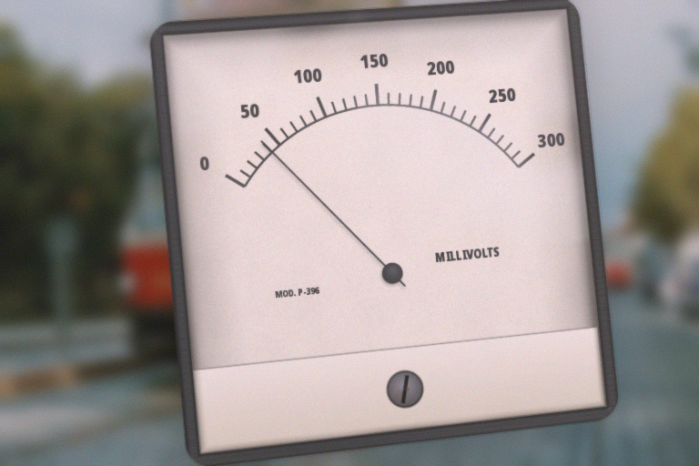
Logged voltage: 40
